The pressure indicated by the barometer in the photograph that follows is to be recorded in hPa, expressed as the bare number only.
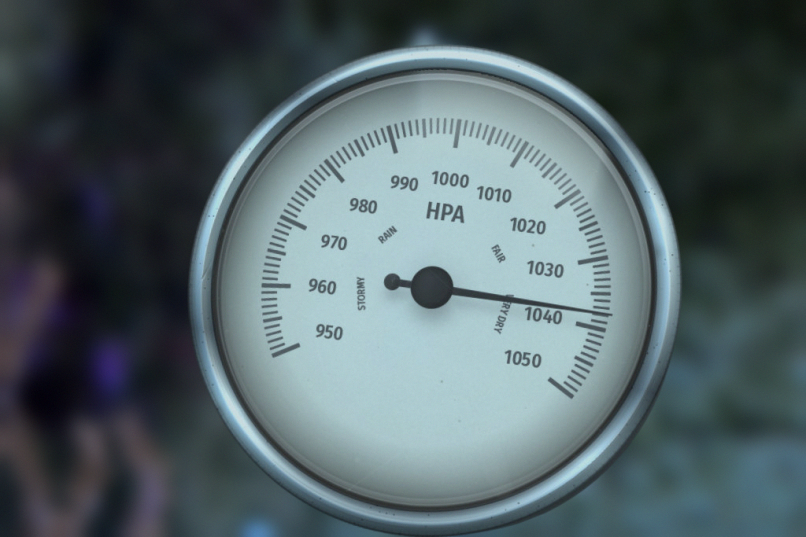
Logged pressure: 1038
